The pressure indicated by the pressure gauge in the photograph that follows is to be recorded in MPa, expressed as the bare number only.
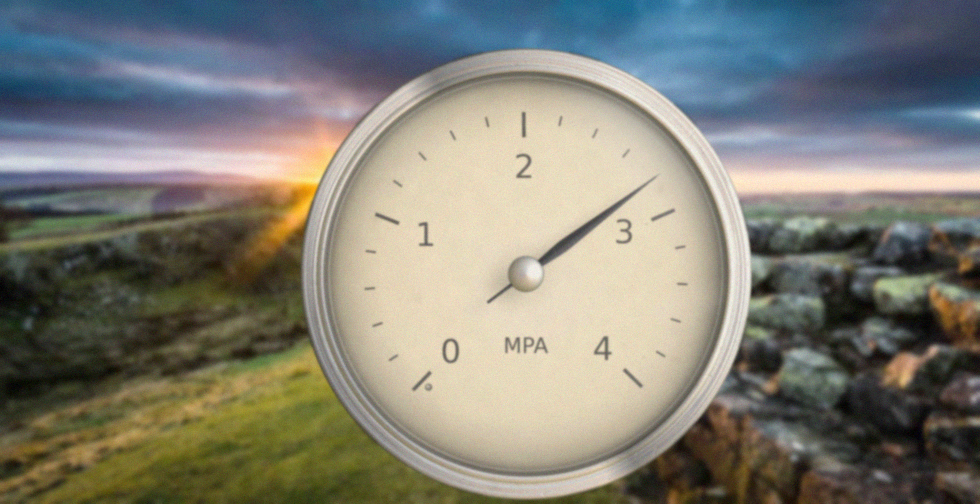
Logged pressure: 2.8
